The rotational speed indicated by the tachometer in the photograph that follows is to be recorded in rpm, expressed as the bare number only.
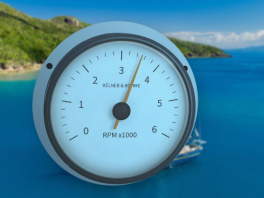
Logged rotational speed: 3500
